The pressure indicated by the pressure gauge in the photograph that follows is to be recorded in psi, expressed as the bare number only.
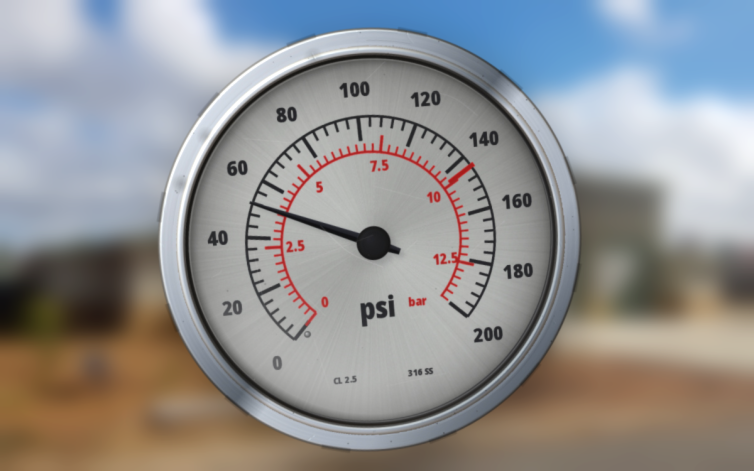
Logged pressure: 52
